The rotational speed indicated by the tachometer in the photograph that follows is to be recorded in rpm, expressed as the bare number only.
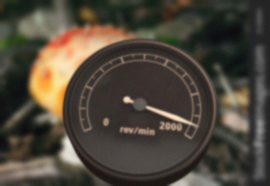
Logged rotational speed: 1900
